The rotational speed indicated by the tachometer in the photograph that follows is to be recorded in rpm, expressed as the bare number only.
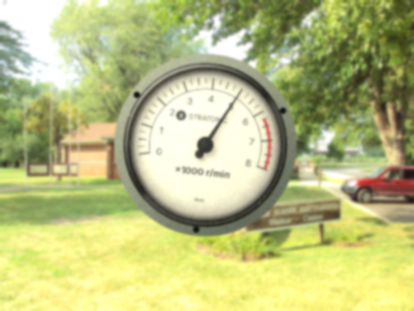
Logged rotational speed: 5000
